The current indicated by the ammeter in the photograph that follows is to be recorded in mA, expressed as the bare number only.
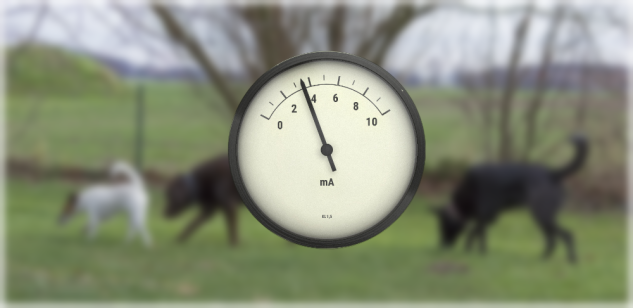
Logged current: 3.5
